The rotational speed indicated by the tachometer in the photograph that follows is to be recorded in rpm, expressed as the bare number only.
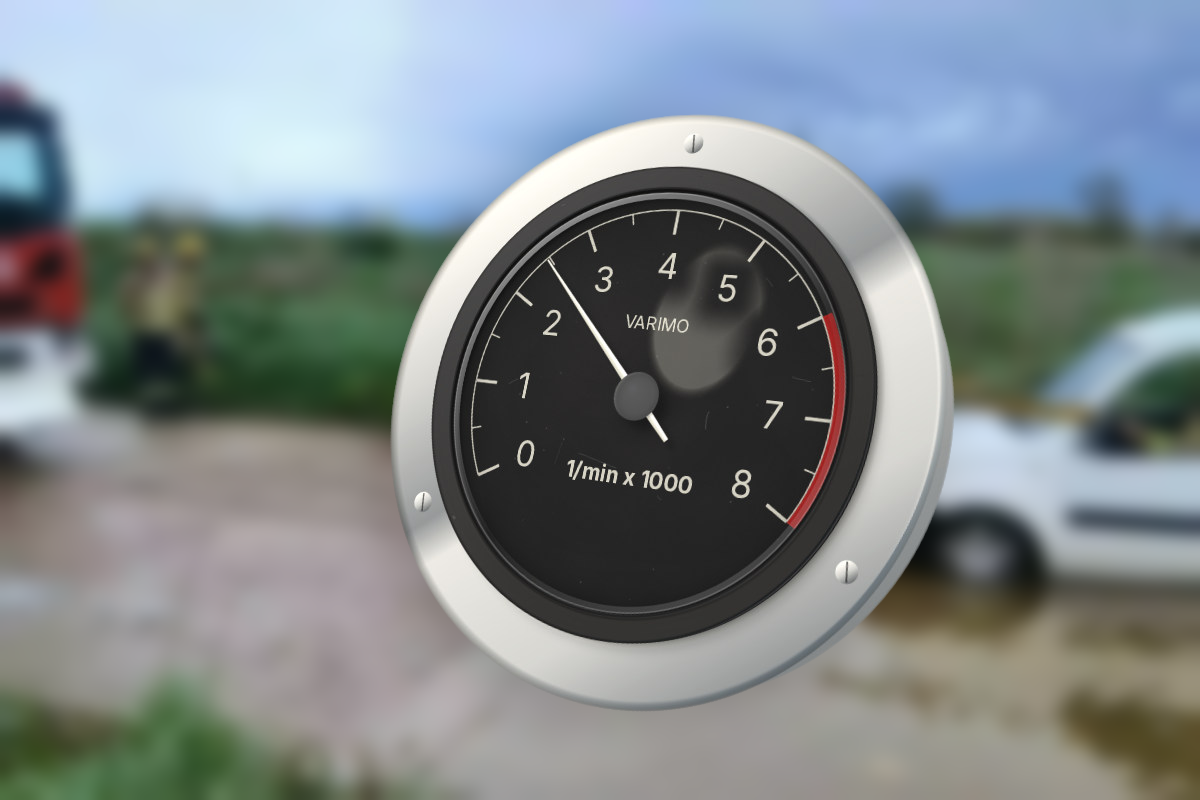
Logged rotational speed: 2500
